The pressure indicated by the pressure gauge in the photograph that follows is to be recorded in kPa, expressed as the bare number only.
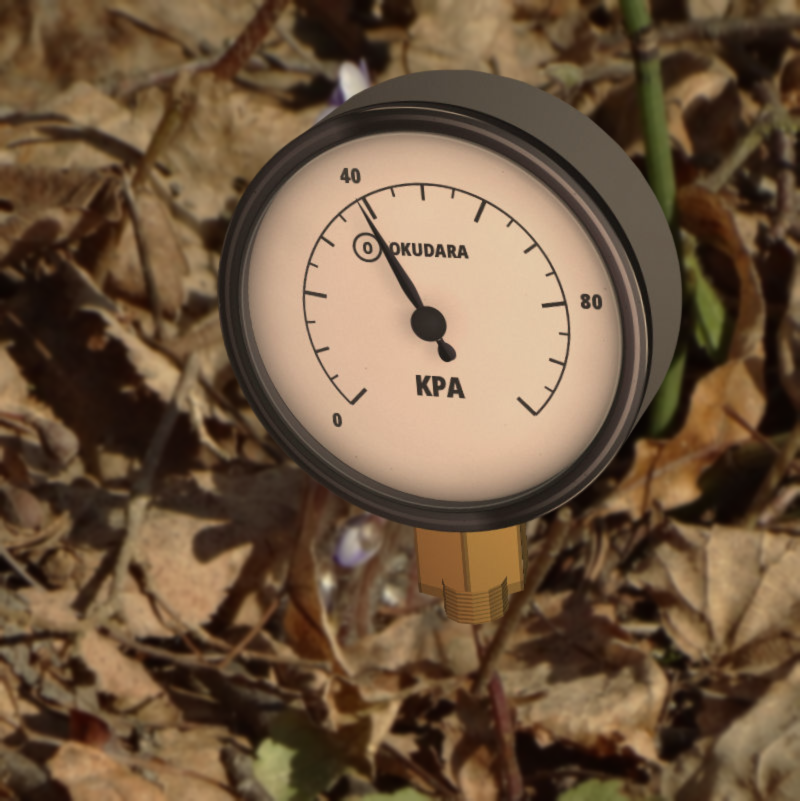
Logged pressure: 40
